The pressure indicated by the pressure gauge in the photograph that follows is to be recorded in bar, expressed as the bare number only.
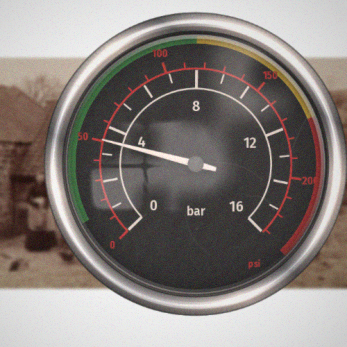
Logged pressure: 3.5
